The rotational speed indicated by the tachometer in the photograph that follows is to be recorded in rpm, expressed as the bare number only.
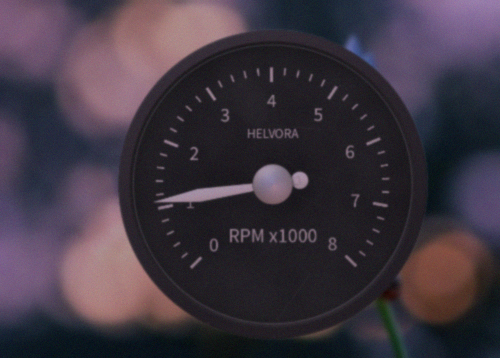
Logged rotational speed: 1100
